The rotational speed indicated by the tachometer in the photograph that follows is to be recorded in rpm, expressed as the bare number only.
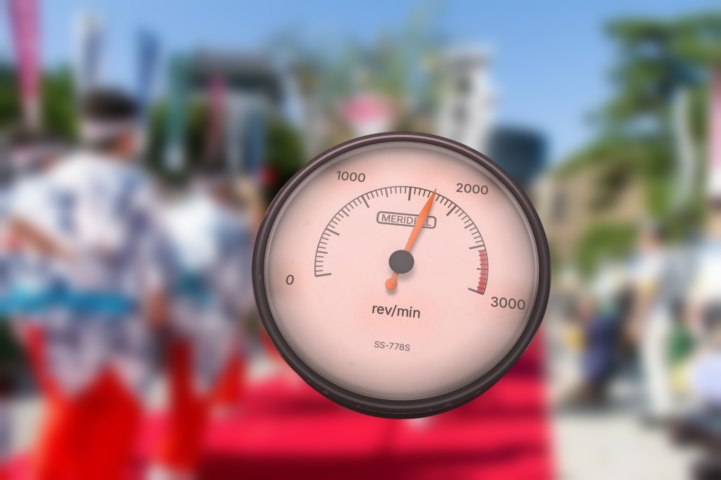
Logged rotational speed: 1750
